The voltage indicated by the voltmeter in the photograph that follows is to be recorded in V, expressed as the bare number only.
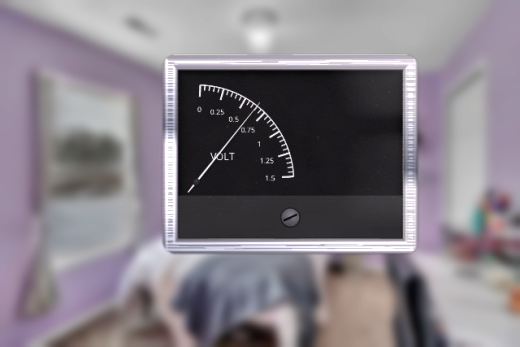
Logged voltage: 0.65
